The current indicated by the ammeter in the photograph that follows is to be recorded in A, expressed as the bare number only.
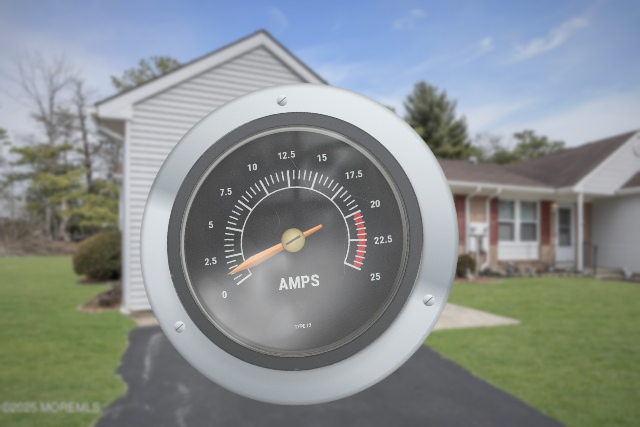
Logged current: 1
